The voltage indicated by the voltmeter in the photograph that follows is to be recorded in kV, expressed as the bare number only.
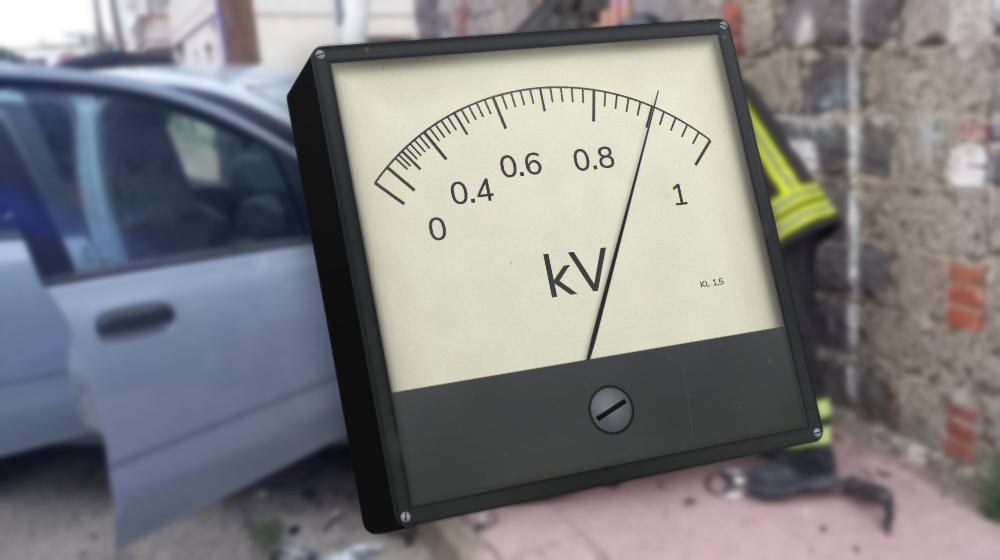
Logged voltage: 0.9
